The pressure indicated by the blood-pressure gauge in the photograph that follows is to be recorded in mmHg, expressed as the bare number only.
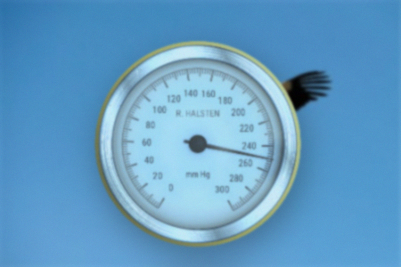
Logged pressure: 250
